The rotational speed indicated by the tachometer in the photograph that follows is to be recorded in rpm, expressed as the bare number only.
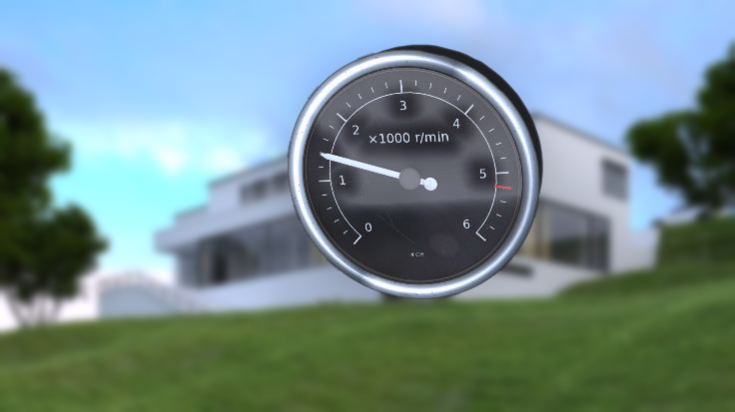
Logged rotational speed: 1400
